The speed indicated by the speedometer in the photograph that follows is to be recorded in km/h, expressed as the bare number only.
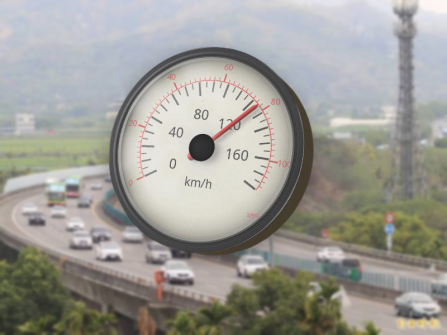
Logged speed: 125
